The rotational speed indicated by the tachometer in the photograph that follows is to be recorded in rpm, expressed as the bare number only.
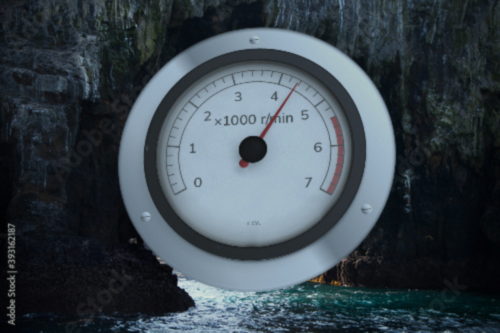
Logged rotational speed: 4400
